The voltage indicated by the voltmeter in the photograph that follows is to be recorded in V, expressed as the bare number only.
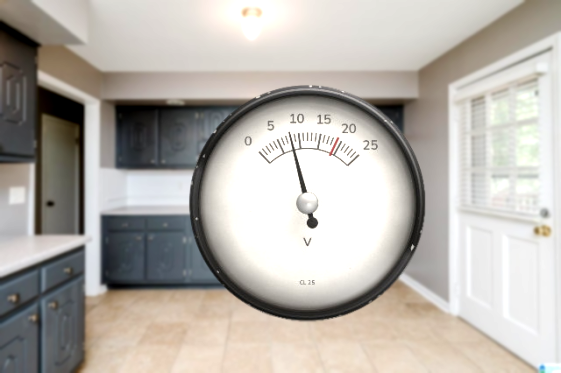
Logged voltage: 8
